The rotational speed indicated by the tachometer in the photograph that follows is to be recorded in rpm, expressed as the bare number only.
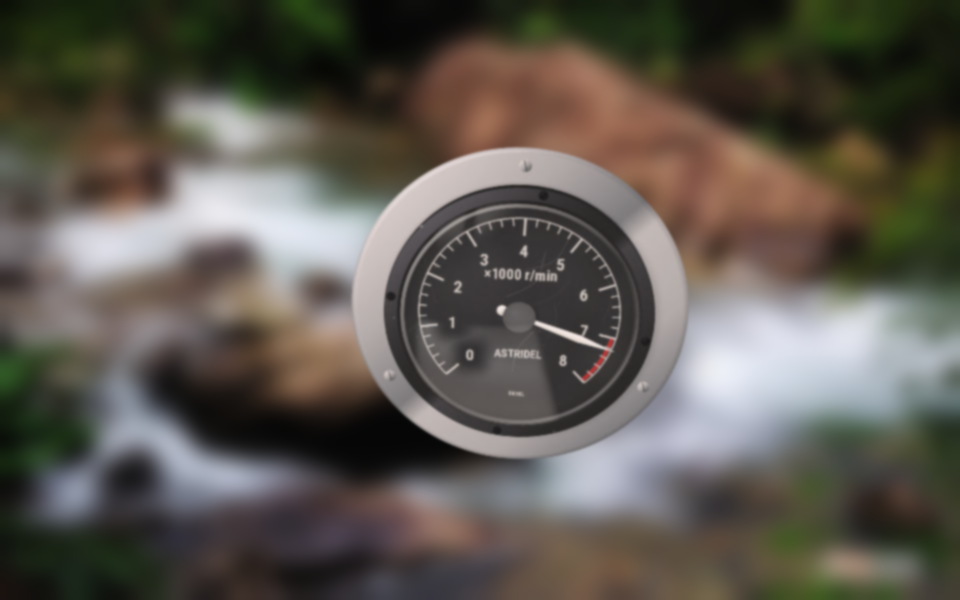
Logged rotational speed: 7200
